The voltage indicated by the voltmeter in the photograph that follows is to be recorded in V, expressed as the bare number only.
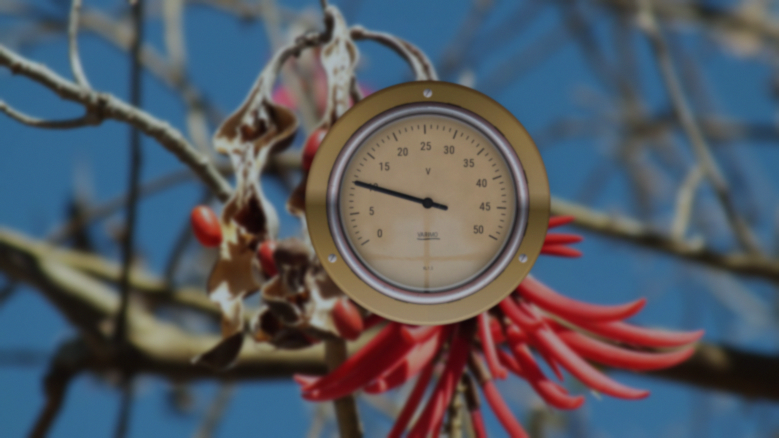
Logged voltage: 10
